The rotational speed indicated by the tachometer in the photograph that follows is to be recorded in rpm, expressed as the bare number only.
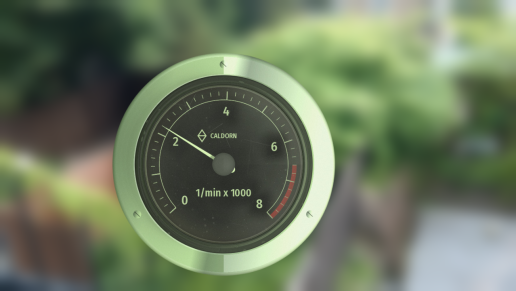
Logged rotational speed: 2200
